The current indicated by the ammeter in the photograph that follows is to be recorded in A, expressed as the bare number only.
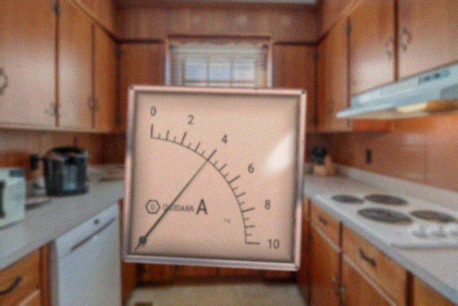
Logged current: 4
